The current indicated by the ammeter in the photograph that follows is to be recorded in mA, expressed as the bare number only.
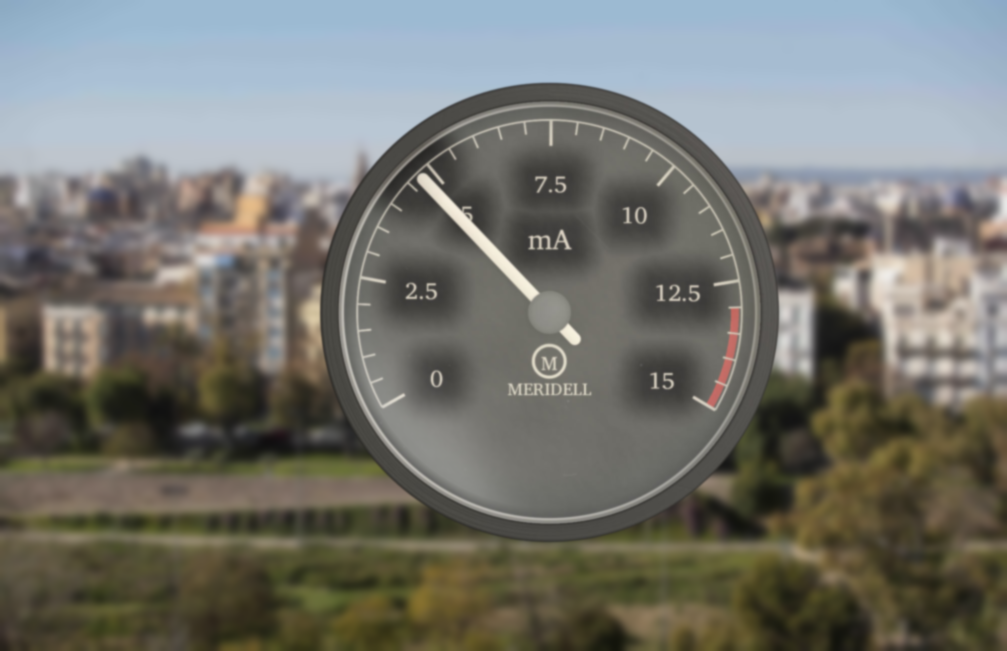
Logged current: 4.75
